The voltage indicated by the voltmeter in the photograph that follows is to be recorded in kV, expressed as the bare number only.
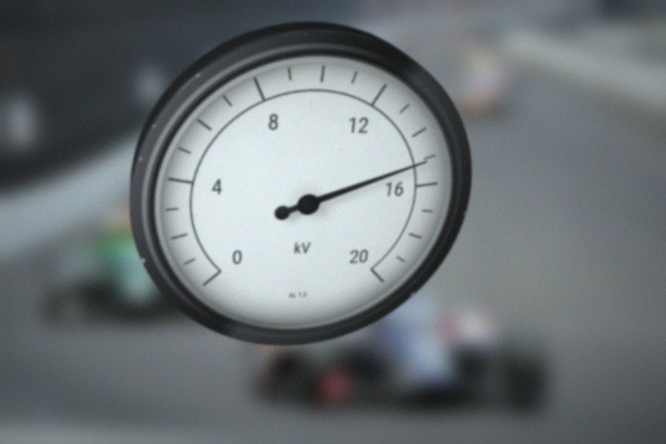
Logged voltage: 15
